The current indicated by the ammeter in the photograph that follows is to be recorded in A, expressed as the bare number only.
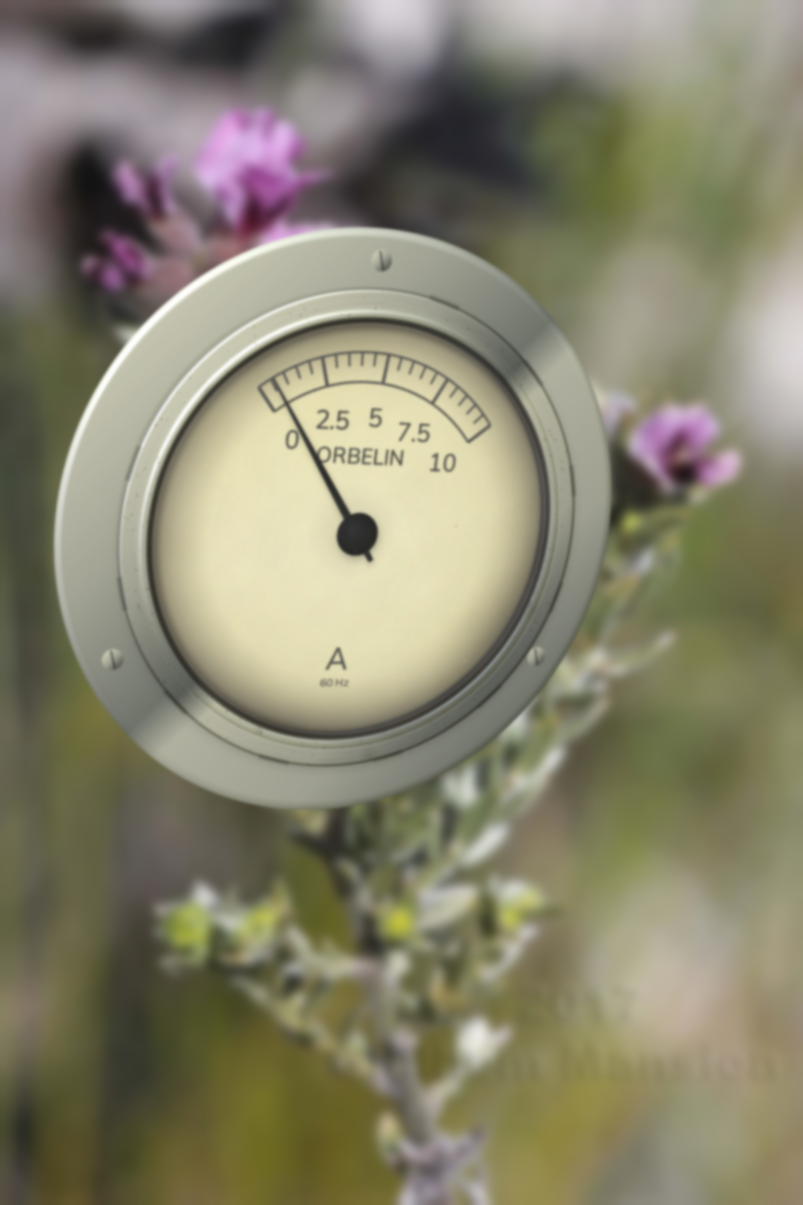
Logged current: 0.5
